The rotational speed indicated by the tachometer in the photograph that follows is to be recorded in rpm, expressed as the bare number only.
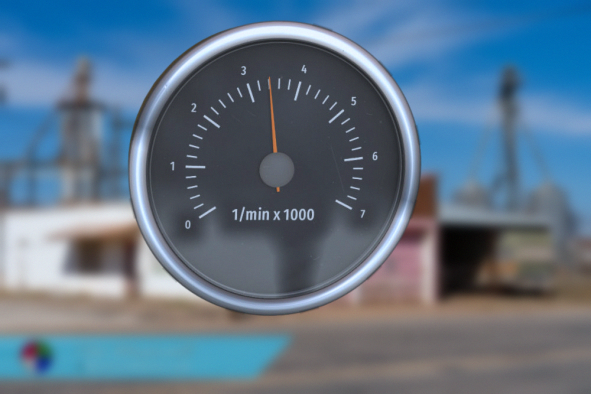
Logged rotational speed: 3400
